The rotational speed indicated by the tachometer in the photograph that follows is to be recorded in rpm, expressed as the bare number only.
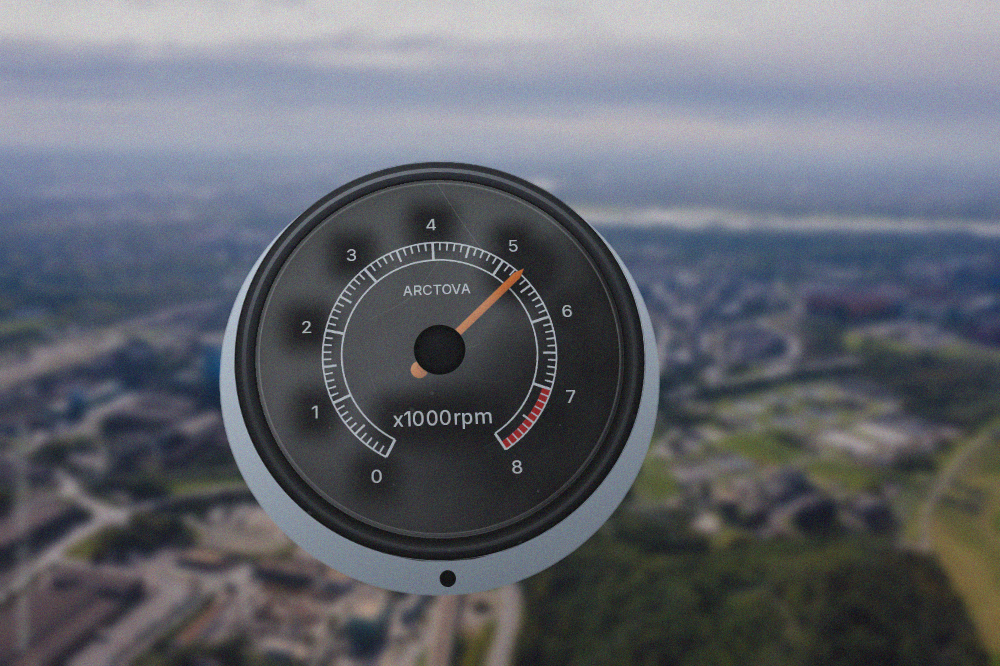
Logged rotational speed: 5300
